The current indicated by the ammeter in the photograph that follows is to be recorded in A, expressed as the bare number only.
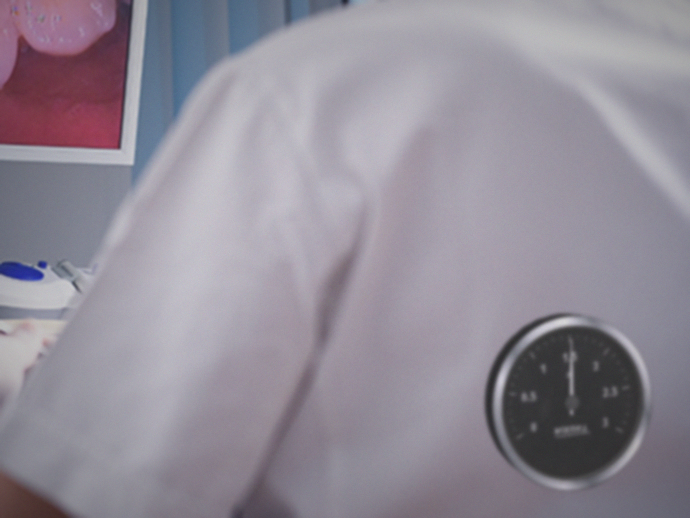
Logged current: 1.5
